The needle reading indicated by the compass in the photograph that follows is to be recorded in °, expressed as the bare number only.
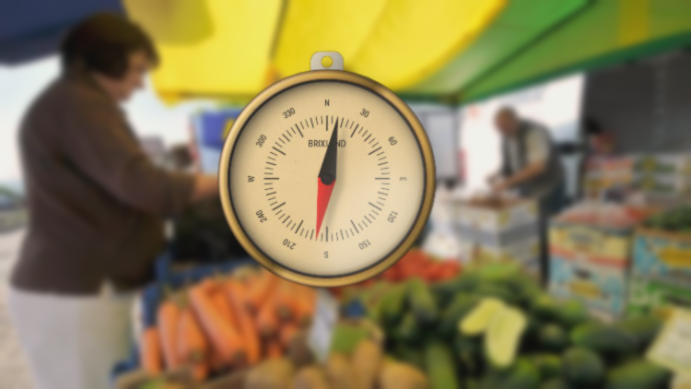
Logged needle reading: 190
